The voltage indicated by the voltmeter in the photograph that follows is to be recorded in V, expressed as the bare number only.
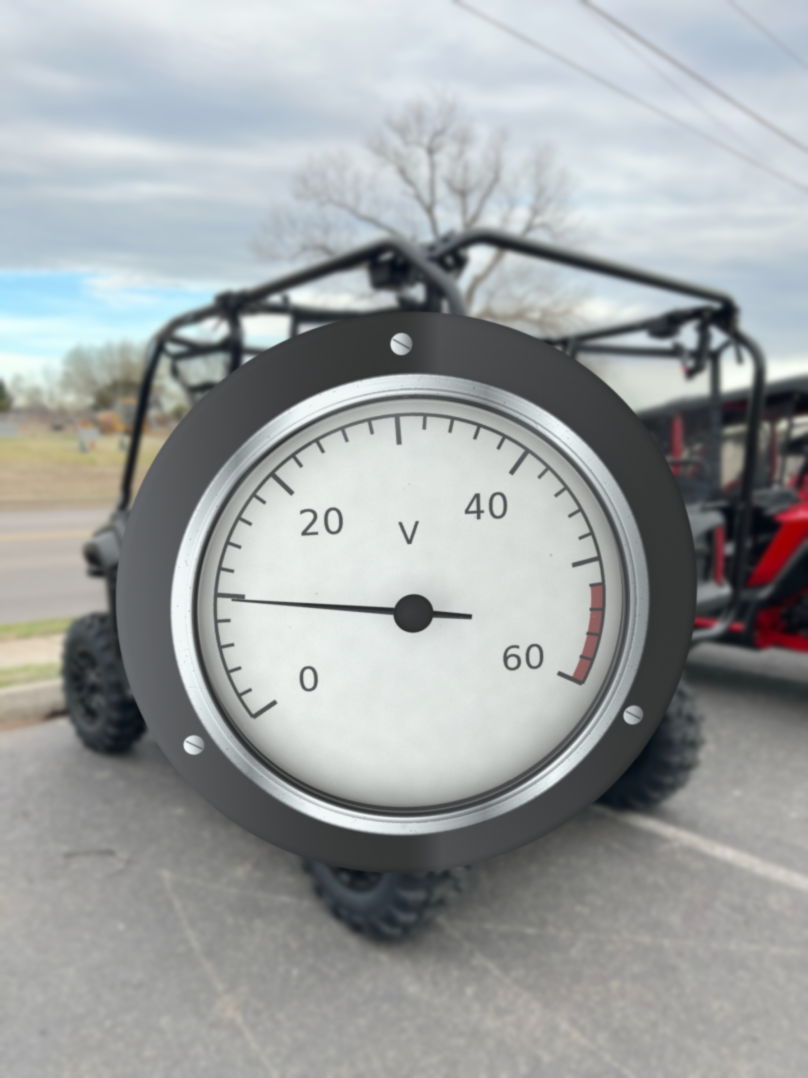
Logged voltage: 10
